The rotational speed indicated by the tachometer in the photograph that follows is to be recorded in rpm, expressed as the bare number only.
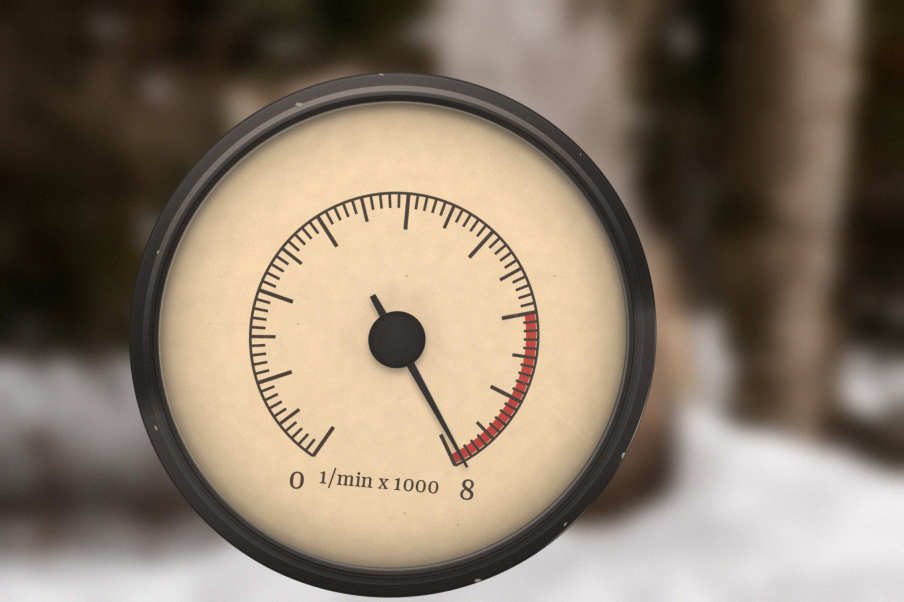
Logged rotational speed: 7900
